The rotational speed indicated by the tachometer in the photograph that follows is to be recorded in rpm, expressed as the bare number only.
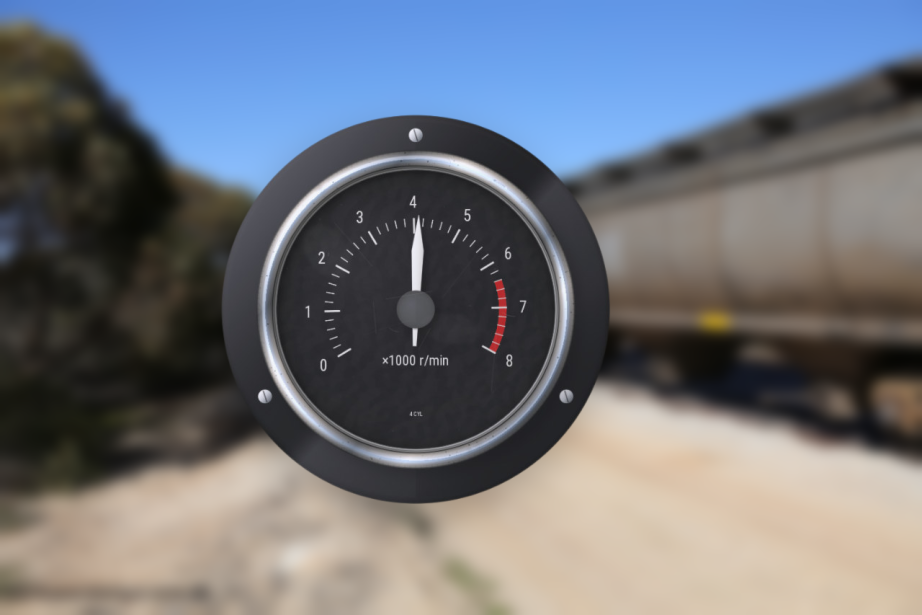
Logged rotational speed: 4100
